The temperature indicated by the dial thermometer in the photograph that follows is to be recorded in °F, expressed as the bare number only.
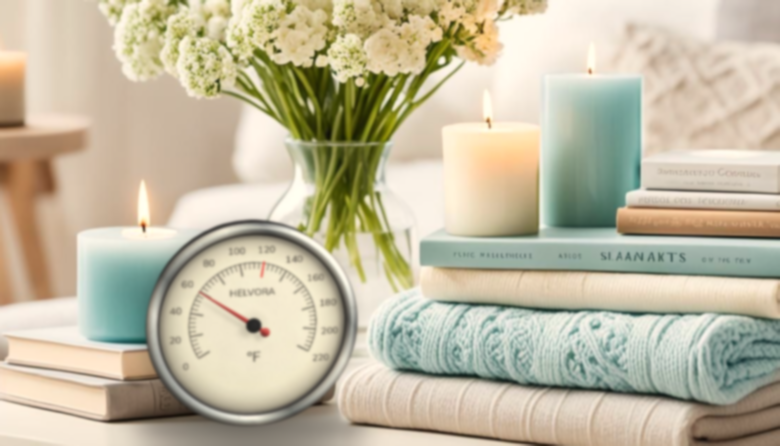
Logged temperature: 60
